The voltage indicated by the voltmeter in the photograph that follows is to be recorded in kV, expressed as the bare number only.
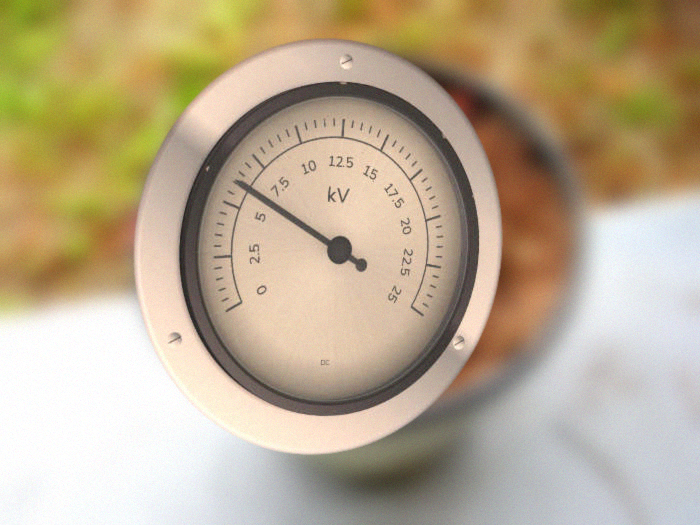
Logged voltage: 6
